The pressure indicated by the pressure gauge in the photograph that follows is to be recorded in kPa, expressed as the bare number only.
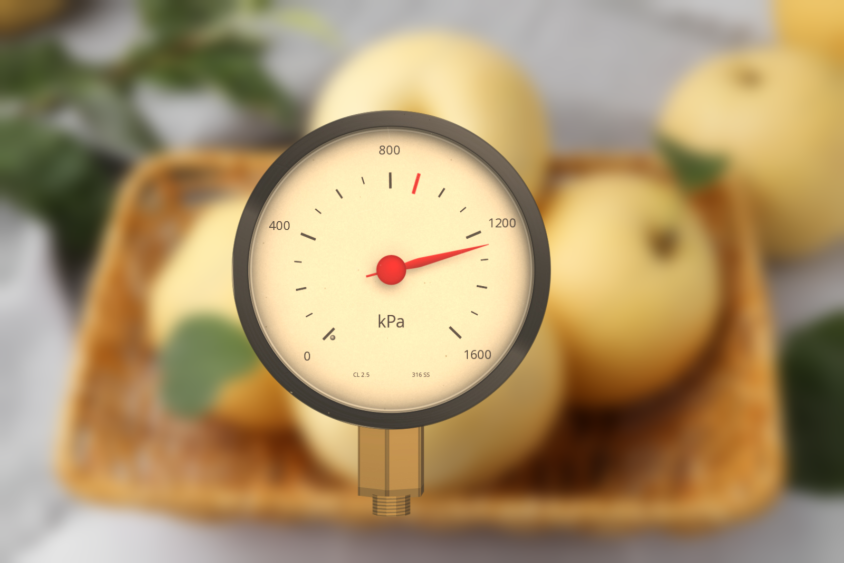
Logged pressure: 1250
